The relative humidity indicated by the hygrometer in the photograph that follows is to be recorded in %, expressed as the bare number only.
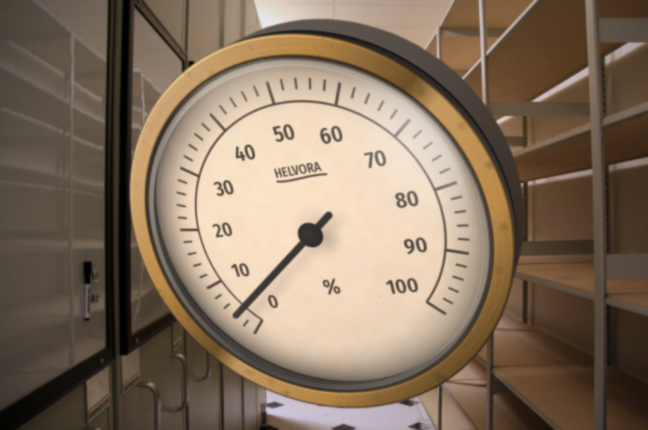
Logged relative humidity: 4
